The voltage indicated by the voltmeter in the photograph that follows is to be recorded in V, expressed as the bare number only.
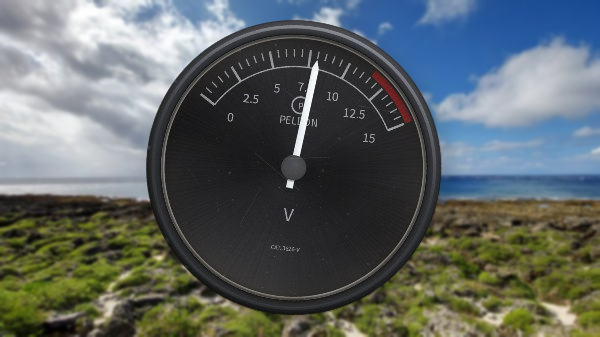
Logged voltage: 8
